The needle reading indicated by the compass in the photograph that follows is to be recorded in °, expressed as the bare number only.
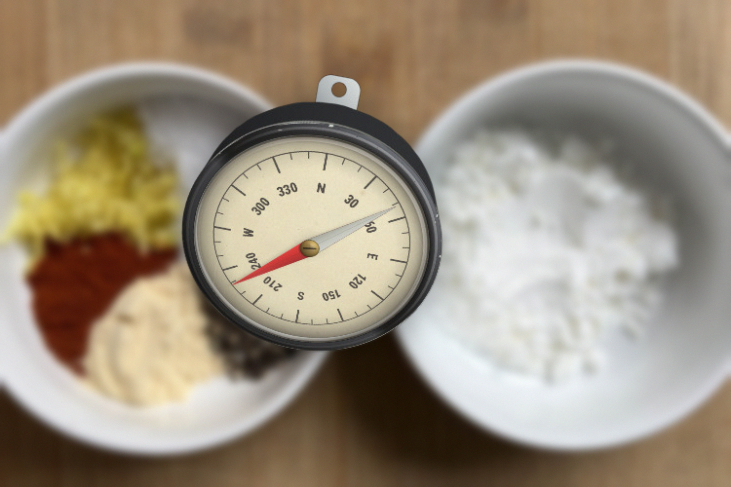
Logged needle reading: 230
